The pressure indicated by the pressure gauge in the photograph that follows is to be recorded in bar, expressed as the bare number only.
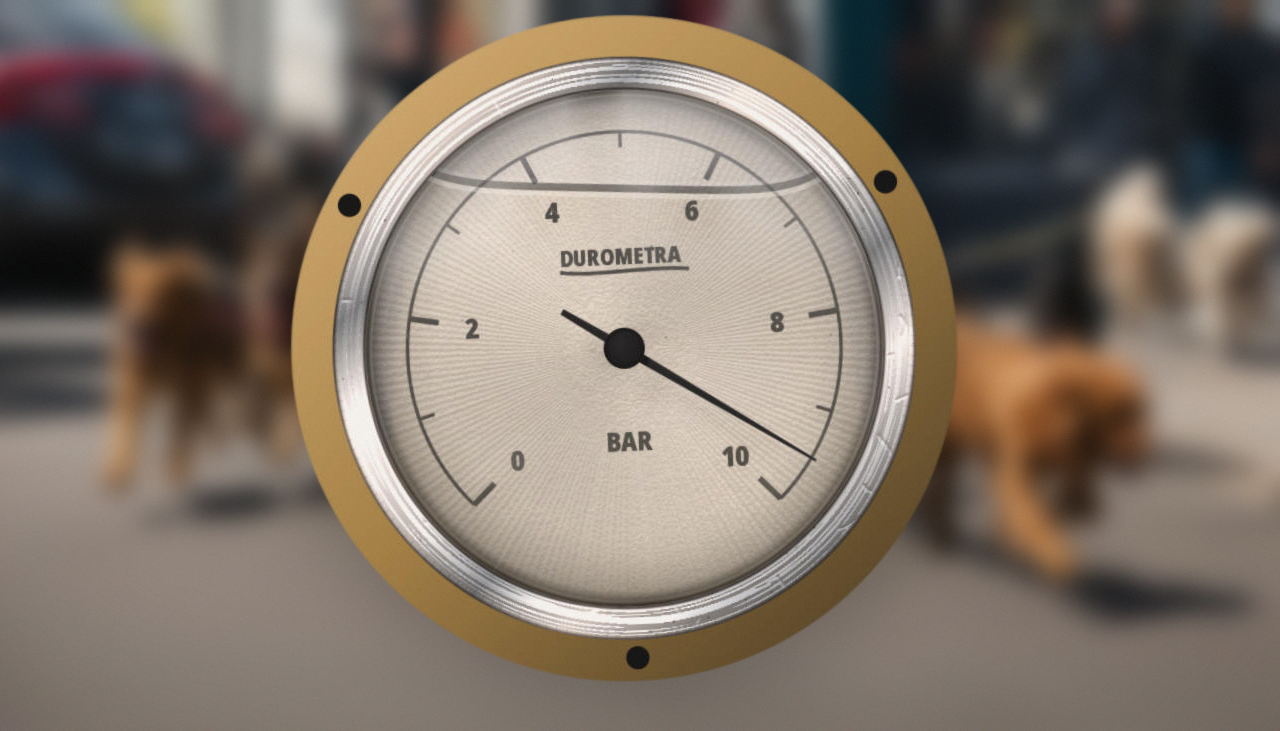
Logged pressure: 9.5
